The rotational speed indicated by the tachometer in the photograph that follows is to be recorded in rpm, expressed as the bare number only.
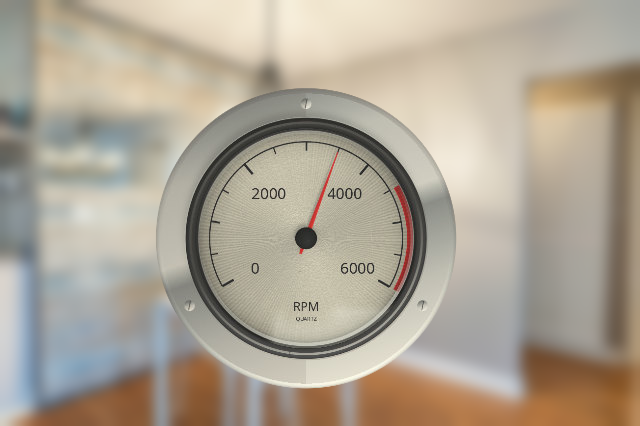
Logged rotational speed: 3500
